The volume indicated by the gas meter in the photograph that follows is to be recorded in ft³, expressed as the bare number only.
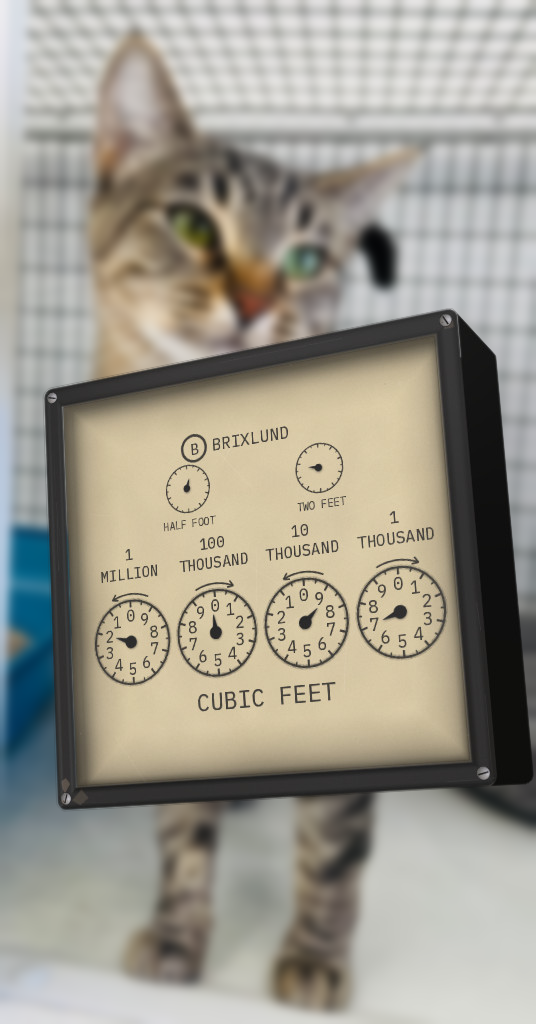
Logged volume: 198700
